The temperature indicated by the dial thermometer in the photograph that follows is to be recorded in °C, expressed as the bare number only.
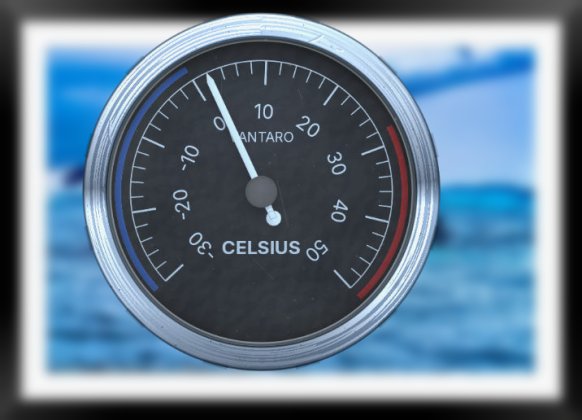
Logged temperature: 2
